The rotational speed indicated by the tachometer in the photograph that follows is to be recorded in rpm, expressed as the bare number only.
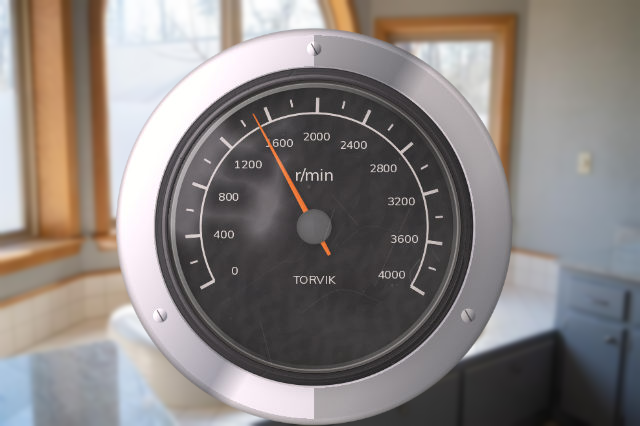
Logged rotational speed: 1500
